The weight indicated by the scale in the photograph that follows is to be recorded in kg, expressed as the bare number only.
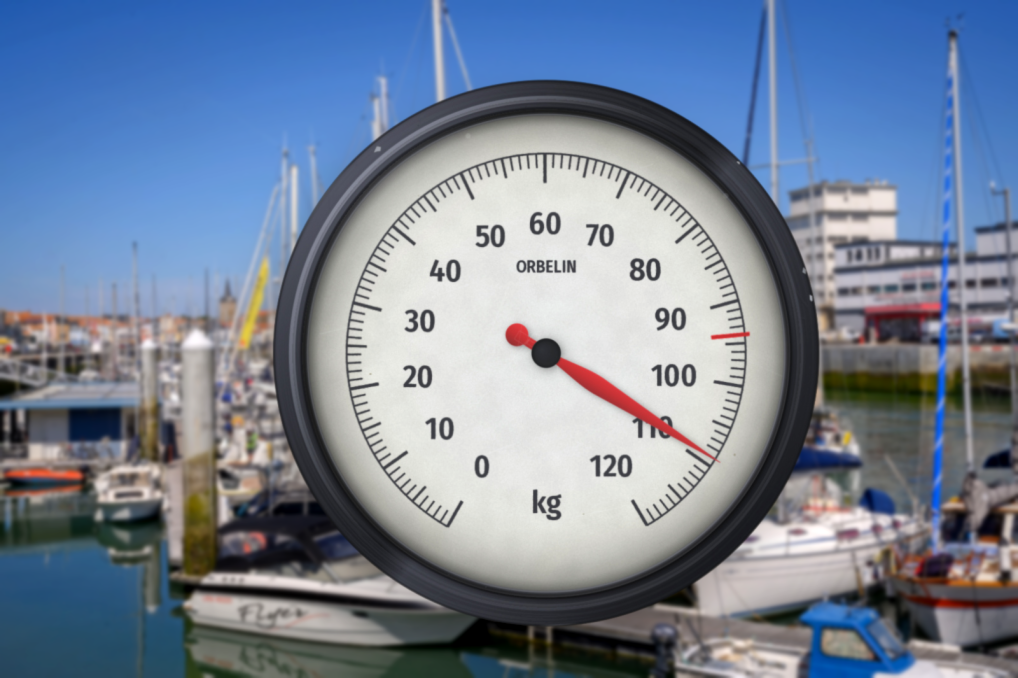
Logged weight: 109
